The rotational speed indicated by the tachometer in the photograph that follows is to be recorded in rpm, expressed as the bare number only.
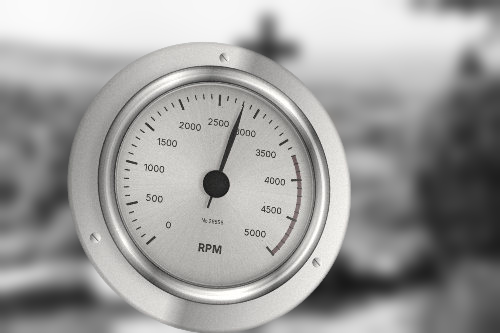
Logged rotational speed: 2800
